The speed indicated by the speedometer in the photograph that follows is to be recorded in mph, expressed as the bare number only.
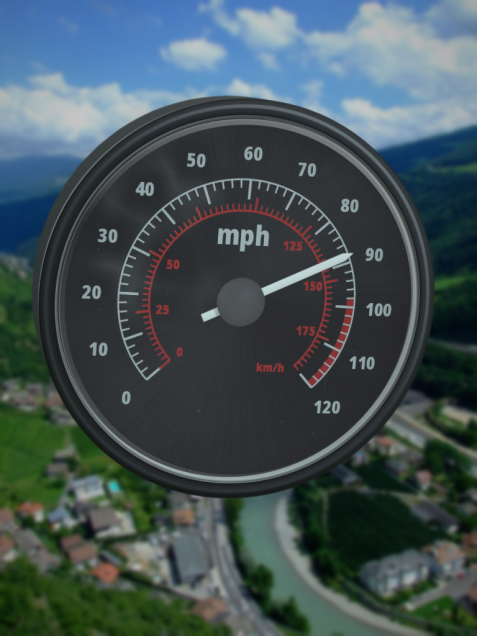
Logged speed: 88
